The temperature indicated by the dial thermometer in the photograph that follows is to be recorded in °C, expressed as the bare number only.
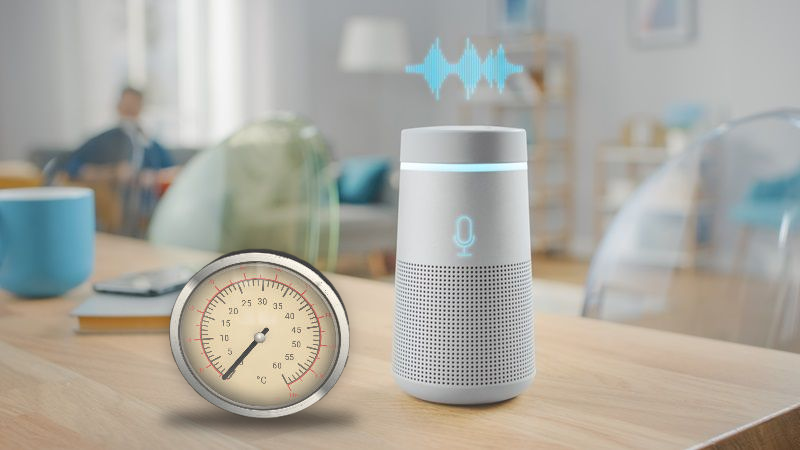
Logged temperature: 1
